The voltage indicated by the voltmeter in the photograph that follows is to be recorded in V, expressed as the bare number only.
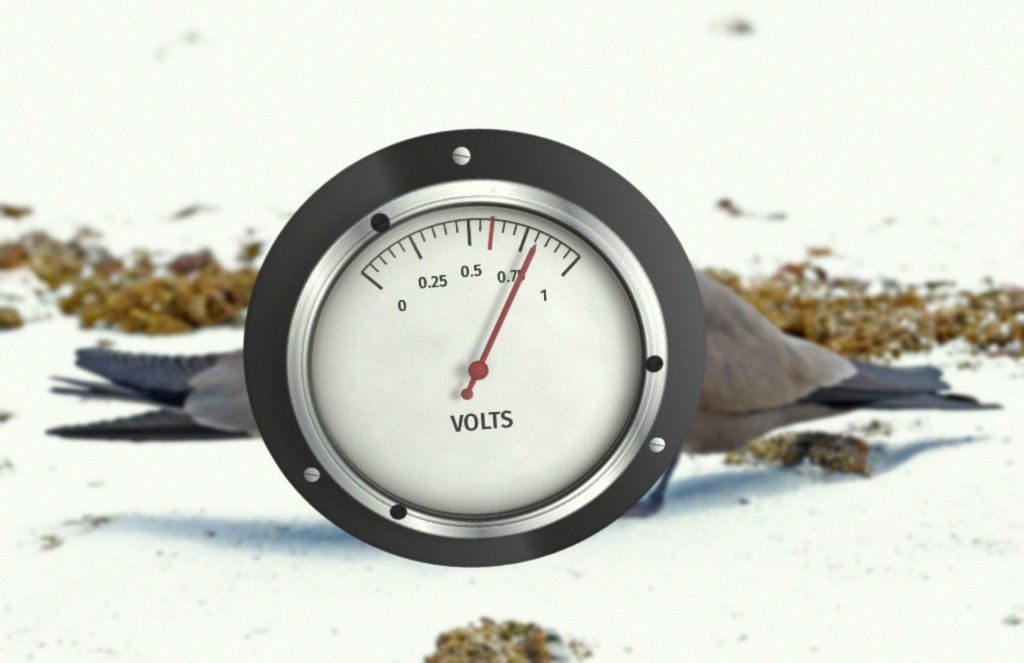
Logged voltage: 0.8
